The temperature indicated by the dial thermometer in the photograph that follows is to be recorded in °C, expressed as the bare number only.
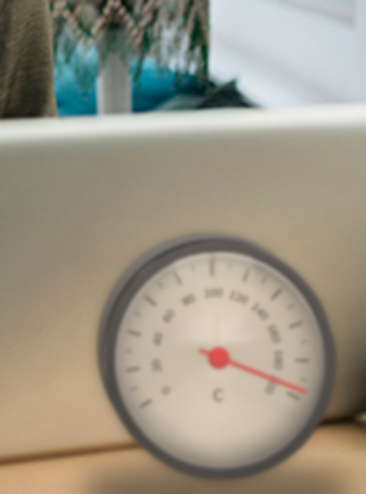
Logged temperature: 195
